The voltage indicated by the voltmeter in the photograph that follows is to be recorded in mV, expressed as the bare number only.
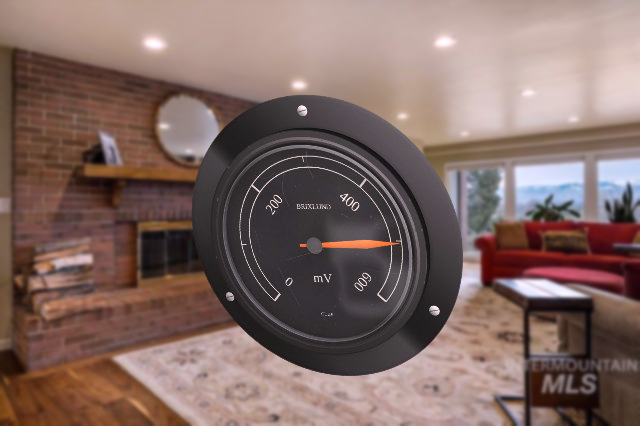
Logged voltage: 500
